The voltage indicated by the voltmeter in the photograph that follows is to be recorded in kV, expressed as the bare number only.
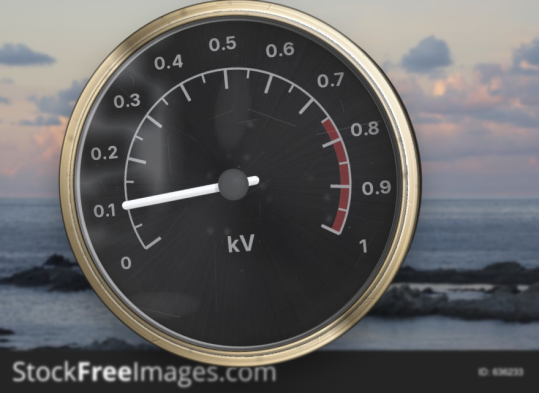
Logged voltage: 0.1
